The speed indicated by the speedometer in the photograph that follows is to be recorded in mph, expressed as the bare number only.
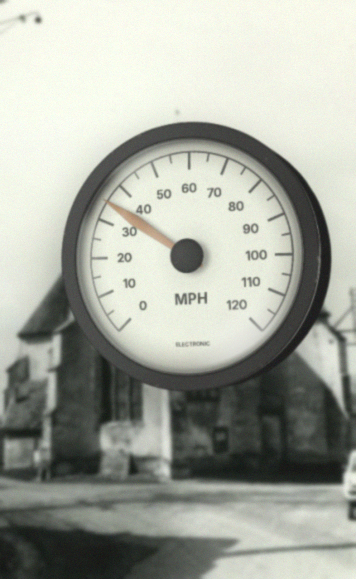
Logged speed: 35
